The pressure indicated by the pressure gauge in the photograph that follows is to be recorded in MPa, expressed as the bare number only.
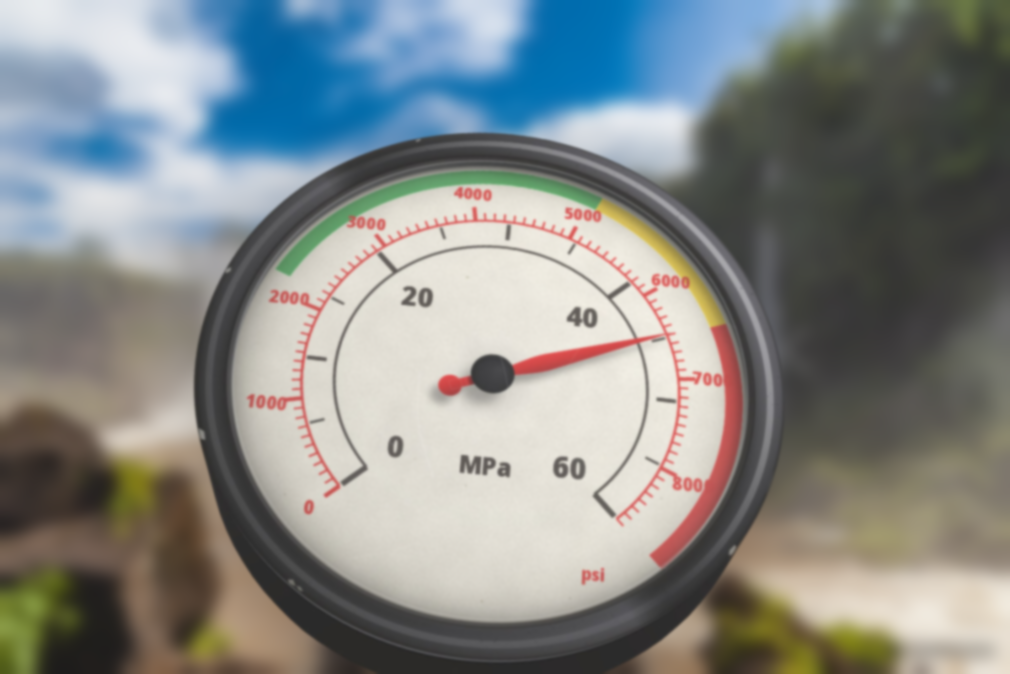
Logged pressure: 45
